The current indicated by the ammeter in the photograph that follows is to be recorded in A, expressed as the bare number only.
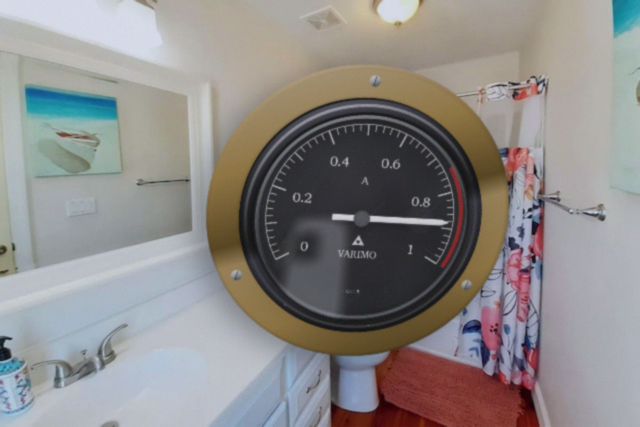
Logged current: 0.88
